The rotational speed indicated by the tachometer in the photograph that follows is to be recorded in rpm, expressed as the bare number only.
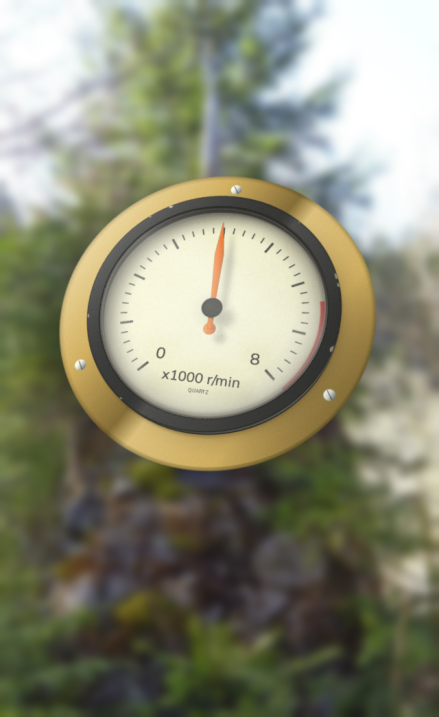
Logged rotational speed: 4000
